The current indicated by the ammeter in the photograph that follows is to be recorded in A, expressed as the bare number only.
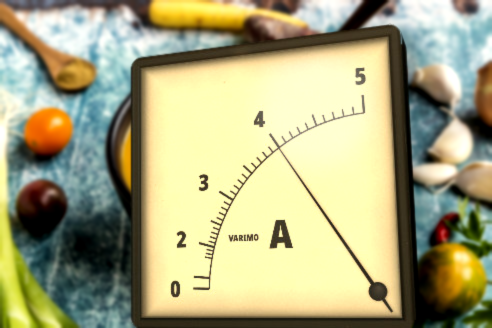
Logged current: 4
